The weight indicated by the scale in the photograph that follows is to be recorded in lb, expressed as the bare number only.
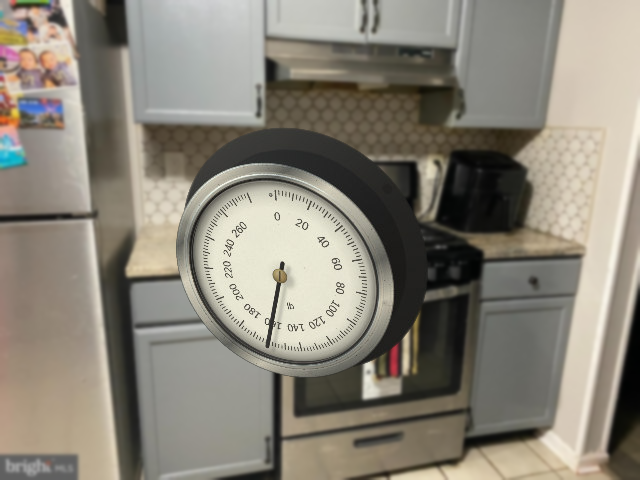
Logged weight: 160
